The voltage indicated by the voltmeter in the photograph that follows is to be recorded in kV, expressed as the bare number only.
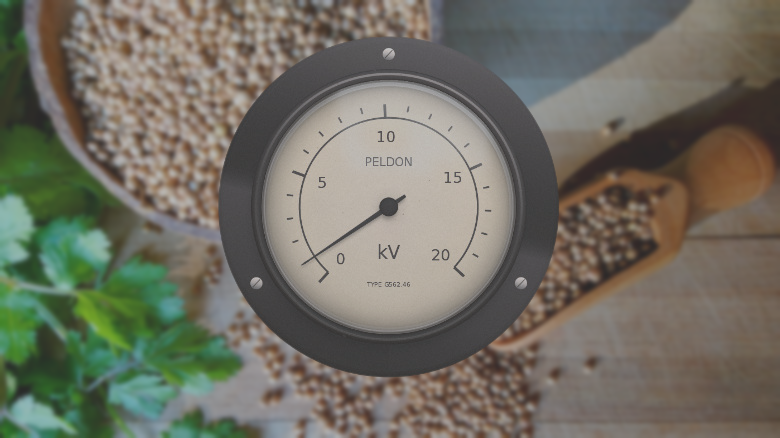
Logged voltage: 1
